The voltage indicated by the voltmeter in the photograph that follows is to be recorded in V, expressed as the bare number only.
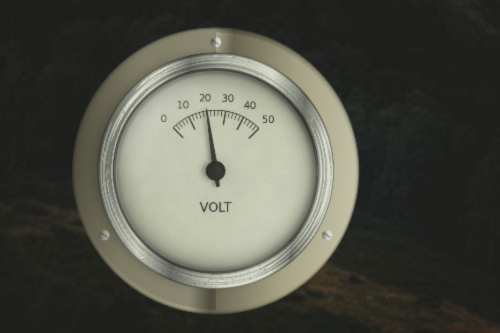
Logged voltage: 20
